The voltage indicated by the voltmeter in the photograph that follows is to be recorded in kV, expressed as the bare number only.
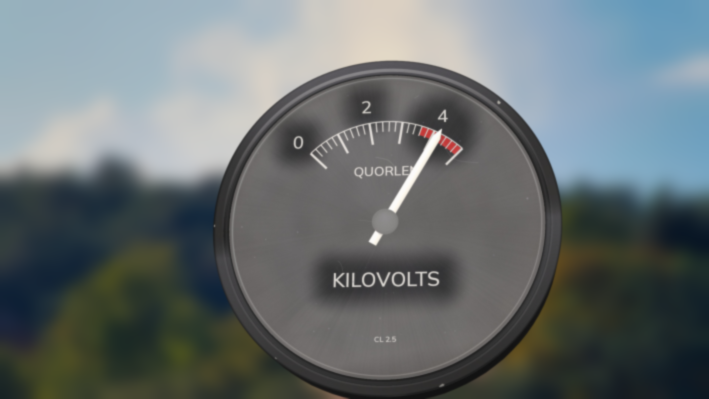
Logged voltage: 4.2
